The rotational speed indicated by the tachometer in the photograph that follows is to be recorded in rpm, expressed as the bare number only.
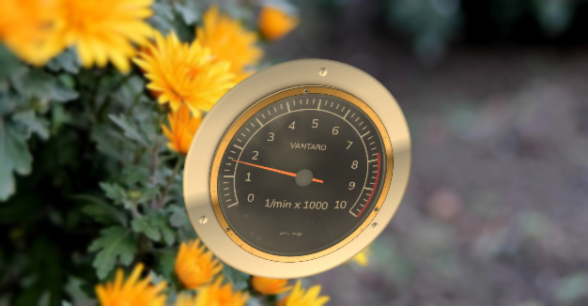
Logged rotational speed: 1600
